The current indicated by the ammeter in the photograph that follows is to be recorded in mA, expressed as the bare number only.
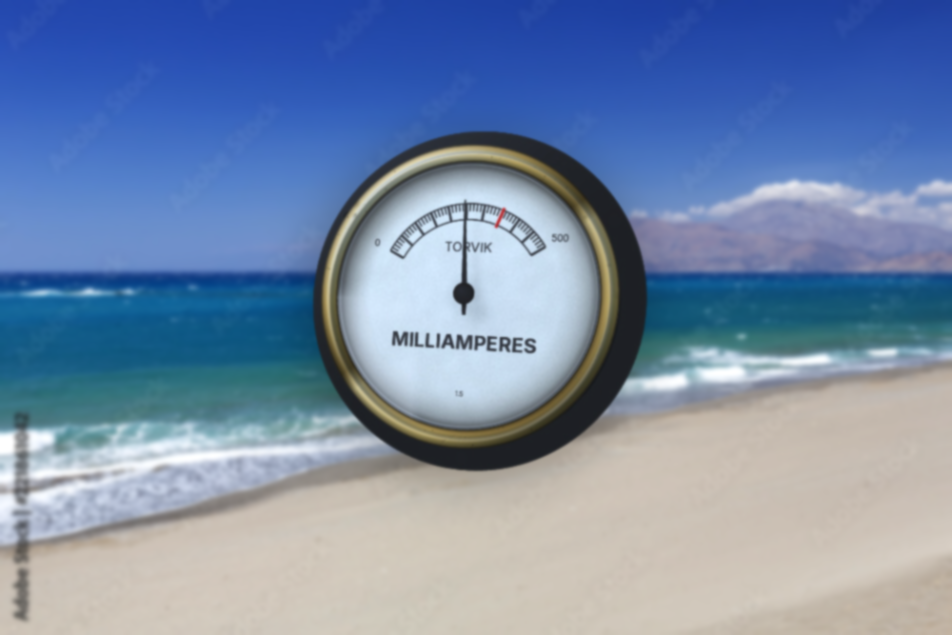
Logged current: 250
